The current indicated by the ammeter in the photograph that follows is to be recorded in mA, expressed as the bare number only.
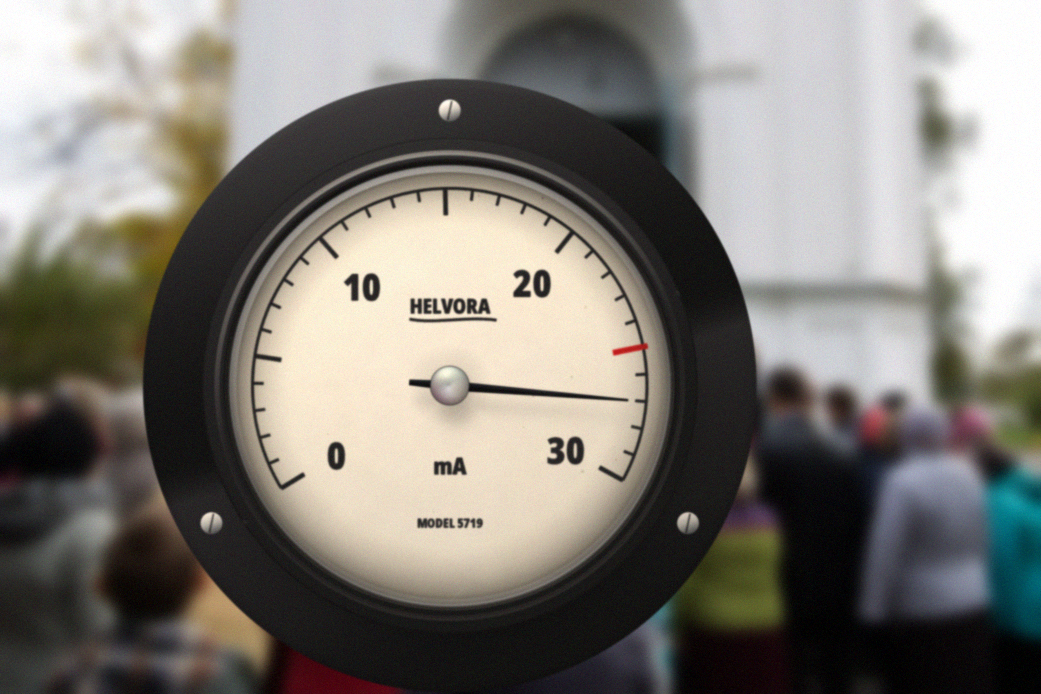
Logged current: 27
